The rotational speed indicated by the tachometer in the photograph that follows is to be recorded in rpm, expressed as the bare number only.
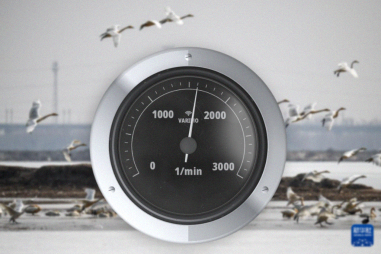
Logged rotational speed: 1600
